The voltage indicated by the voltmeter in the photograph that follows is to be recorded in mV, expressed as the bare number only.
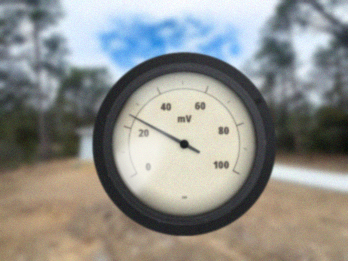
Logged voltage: 25
